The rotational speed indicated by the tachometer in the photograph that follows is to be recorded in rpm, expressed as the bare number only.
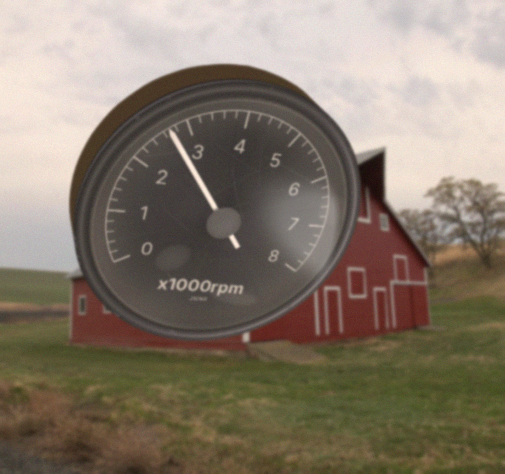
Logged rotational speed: 2700
